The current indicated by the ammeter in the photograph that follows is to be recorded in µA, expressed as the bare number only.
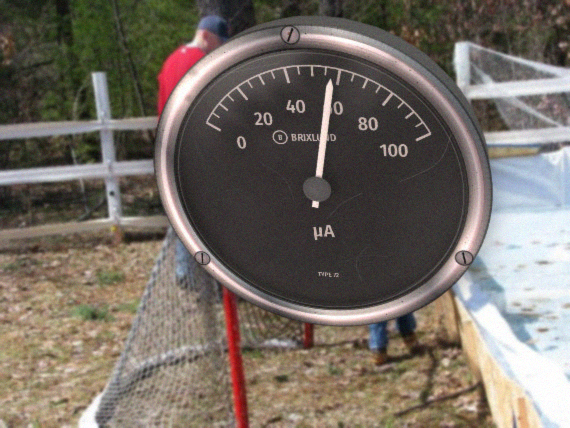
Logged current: 57.5
